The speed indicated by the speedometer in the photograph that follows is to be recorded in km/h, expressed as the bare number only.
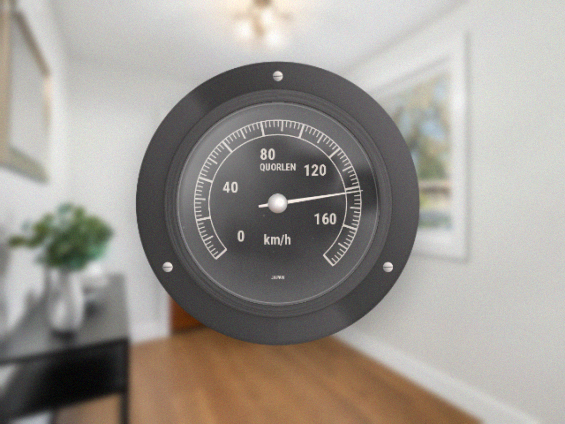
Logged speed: 142
